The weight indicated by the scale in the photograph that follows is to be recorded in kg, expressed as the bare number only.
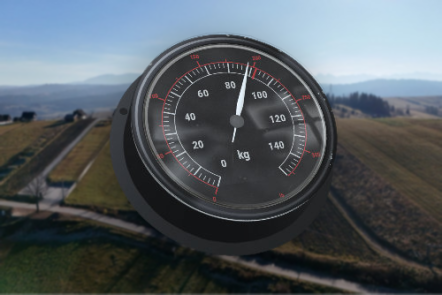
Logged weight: 88
